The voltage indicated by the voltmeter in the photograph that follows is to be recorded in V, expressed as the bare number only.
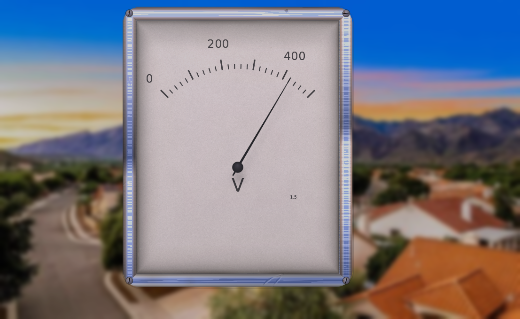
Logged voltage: 420
